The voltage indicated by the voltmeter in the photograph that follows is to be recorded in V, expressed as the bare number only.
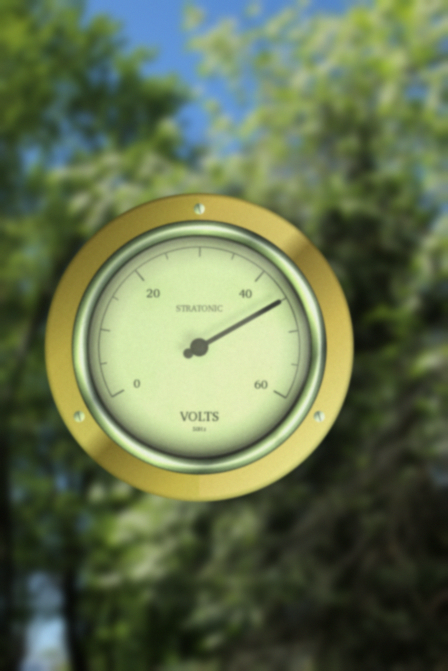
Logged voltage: 45
